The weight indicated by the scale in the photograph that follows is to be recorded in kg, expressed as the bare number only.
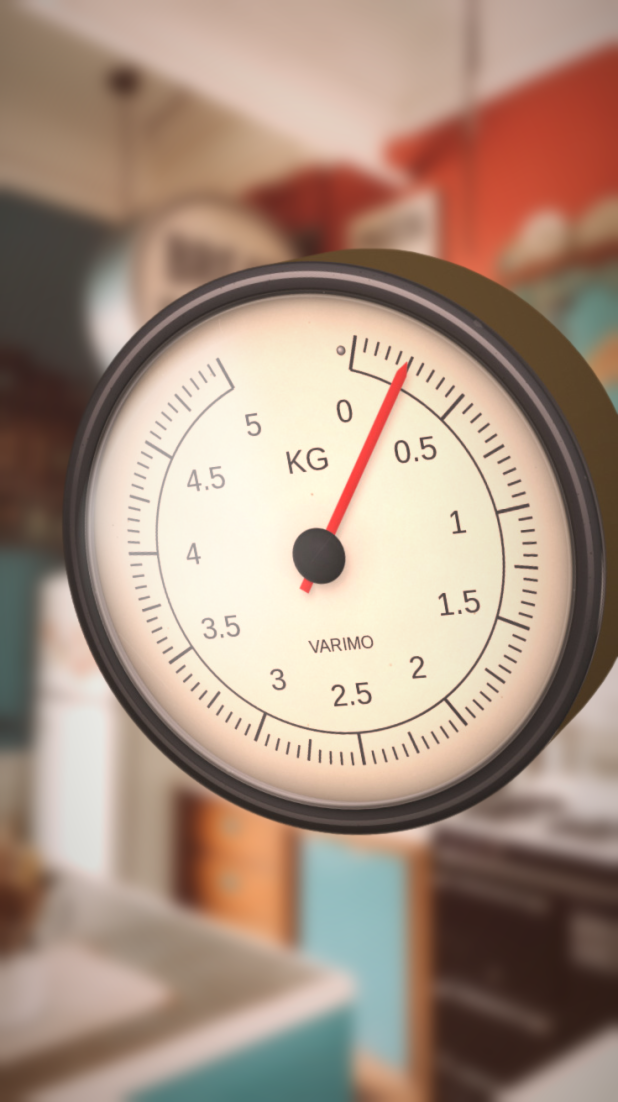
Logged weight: 0.25
